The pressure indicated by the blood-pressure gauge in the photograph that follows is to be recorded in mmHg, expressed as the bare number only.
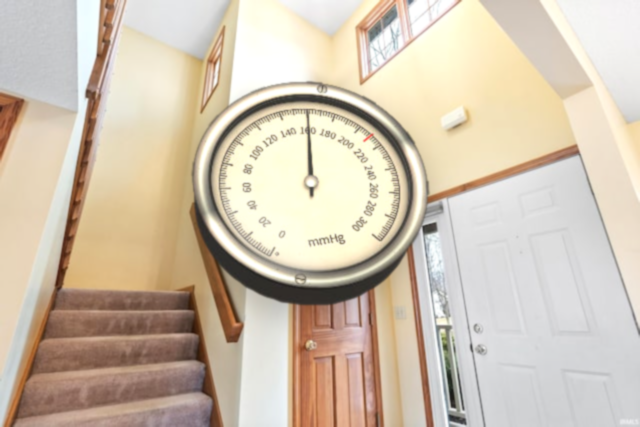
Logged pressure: 160
